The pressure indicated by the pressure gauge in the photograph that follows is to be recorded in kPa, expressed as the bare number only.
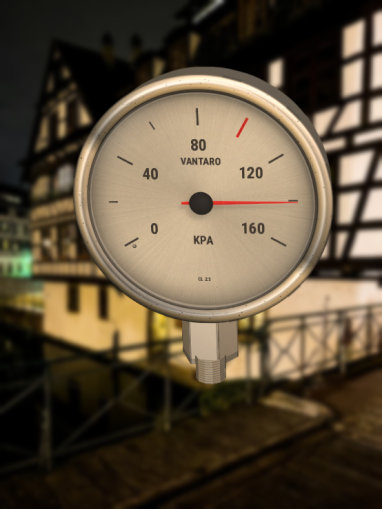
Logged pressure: 140
